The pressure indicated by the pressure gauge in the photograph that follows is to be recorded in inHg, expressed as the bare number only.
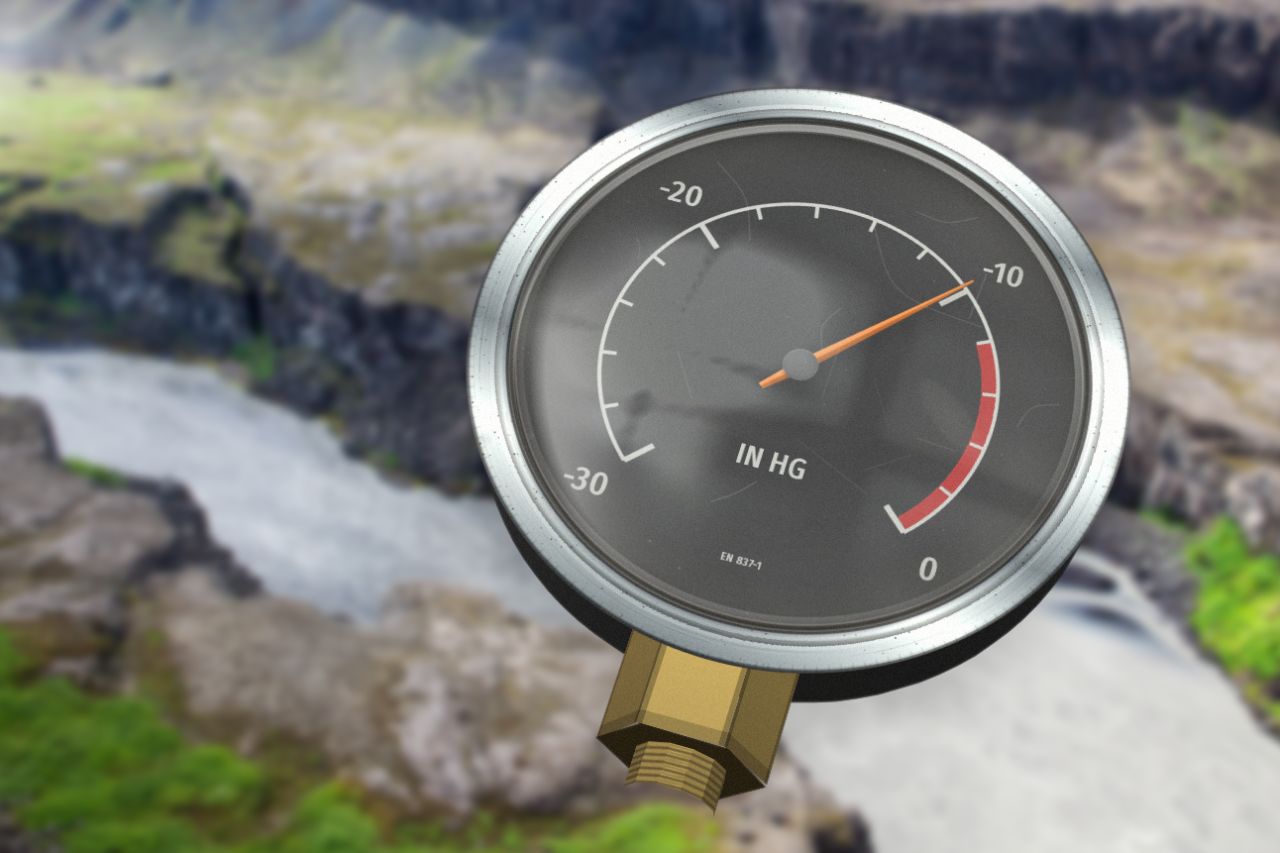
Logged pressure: -10
